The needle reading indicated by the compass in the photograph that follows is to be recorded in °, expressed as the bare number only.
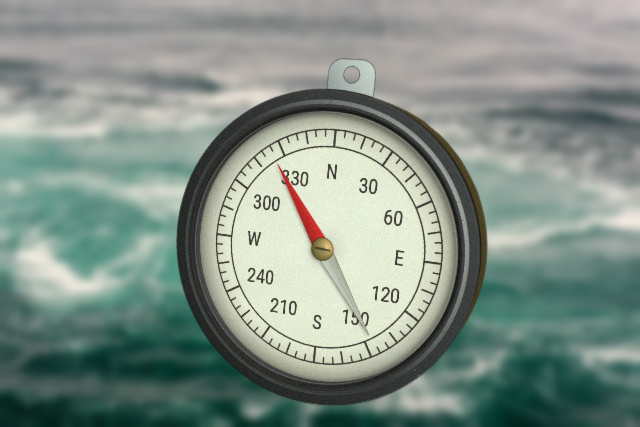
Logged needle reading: 325
